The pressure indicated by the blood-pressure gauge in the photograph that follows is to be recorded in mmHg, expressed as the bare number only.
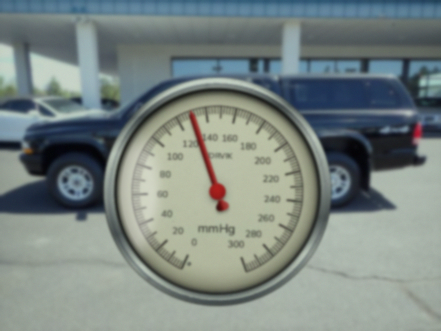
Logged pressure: 130
